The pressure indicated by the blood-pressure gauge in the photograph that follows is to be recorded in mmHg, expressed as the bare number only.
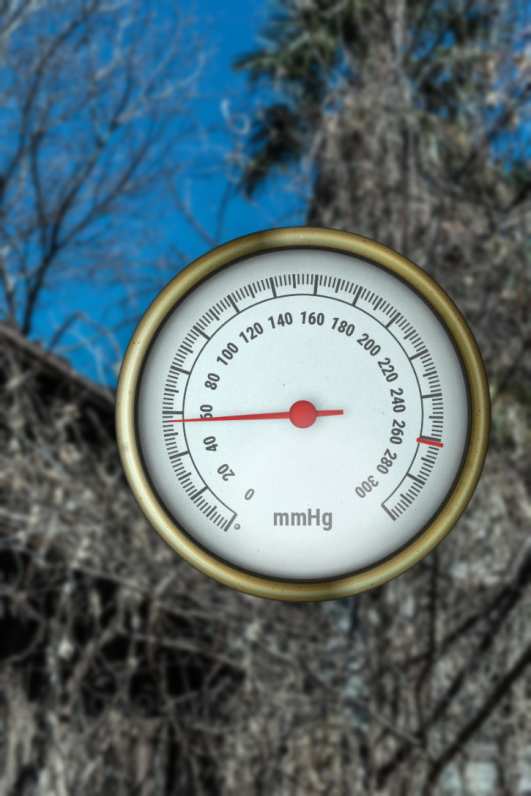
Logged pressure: 56
